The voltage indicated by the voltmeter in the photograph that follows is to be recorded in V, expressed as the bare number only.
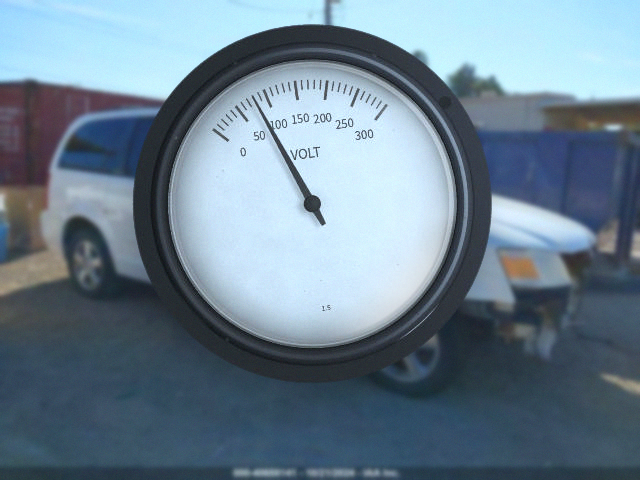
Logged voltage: 80
